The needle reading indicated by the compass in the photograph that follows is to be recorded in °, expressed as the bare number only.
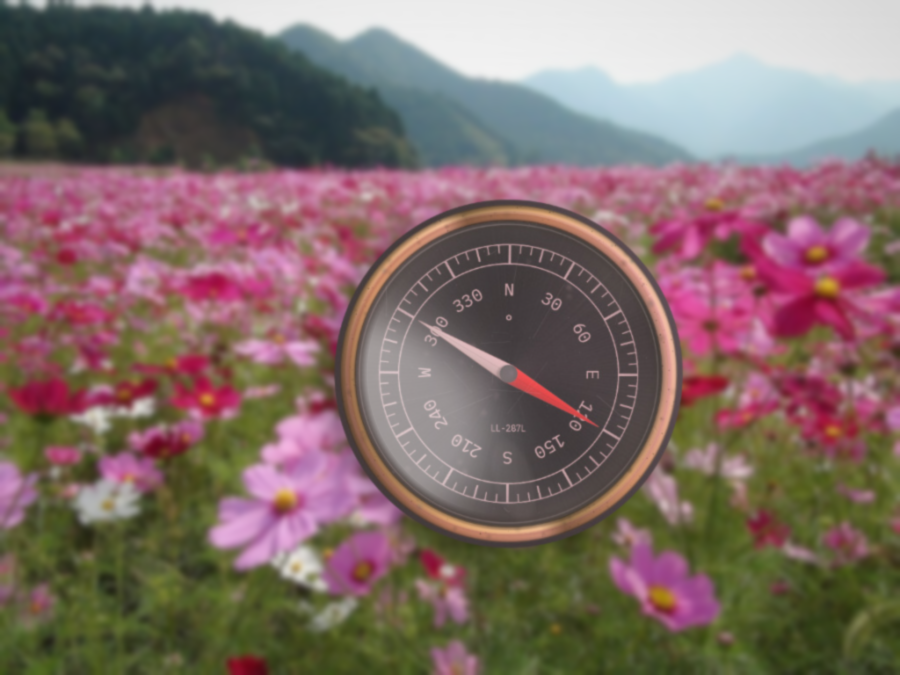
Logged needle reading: 120
